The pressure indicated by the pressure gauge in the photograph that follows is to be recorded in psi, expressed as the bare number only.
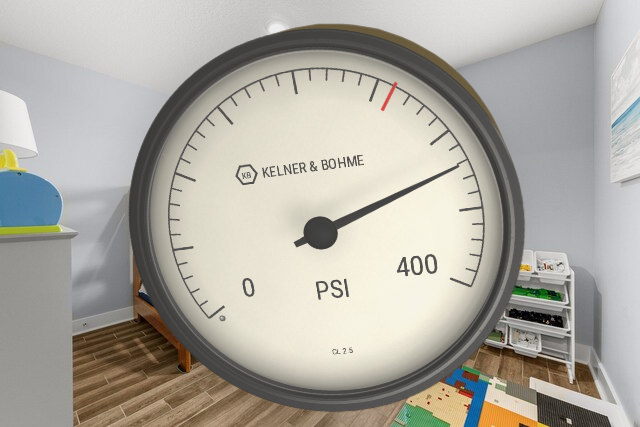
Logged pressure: 320
